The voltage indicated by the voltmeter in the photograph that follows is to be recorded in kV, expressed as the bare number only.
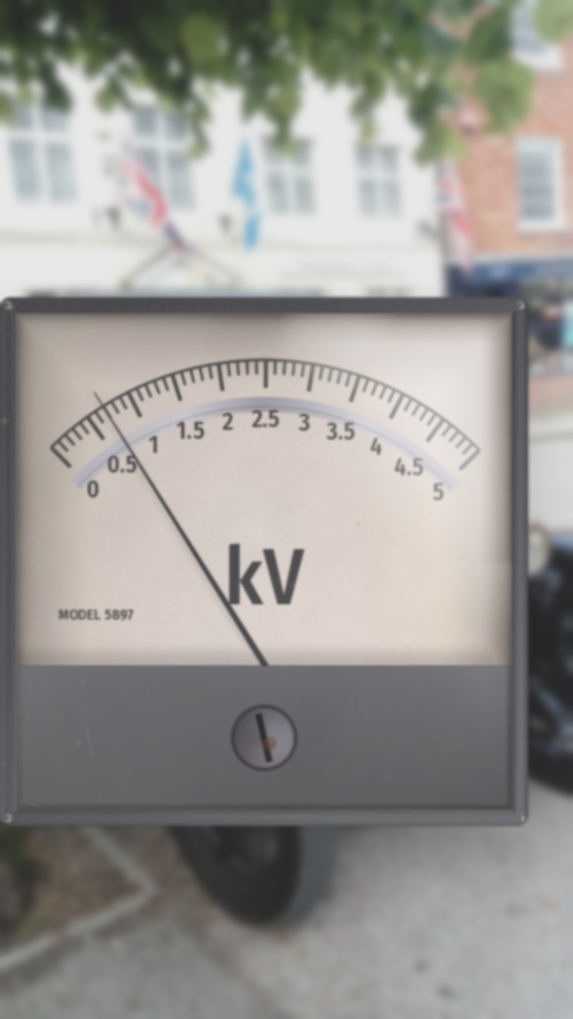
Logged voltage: 0.7
